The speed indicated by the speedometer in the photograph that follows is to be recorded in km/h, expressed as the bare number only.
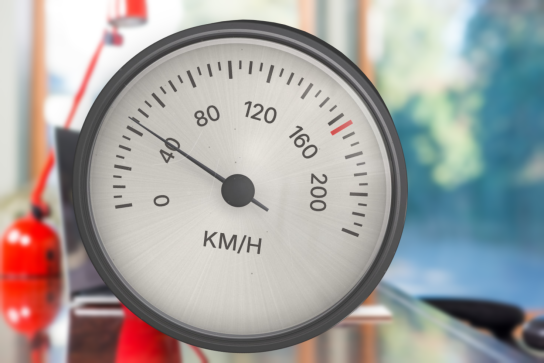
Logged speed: 45
